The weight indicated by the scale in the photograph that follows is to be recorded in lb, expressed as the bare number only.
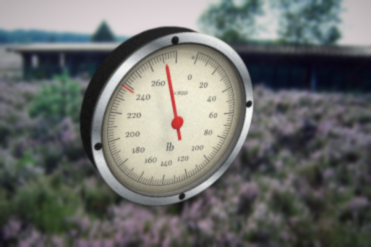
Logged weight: 270
